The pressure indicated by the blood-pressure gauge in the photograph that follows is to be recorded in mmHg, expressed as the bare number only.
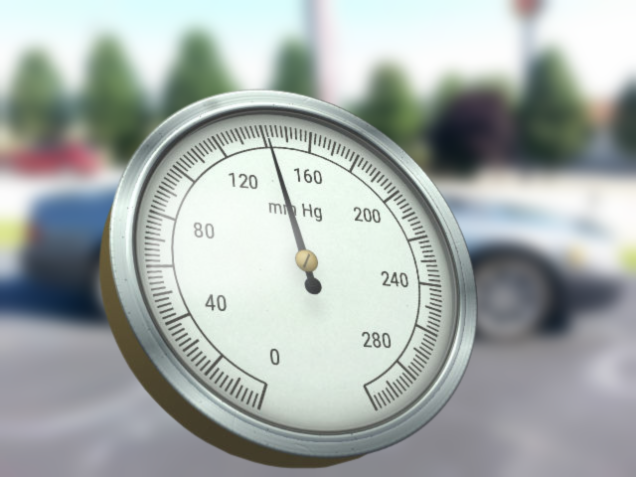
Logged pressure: 140
